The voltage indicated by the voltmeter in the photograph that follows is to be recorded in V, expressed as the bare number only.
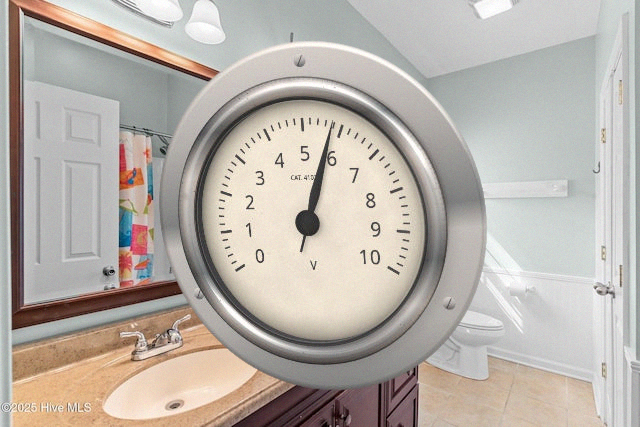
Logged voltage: 5.8
